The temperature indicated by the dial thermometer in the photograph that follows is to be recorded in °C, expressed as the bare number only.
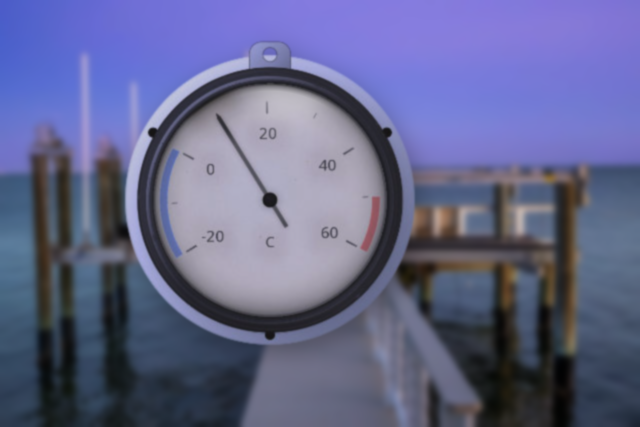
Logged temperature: 10
